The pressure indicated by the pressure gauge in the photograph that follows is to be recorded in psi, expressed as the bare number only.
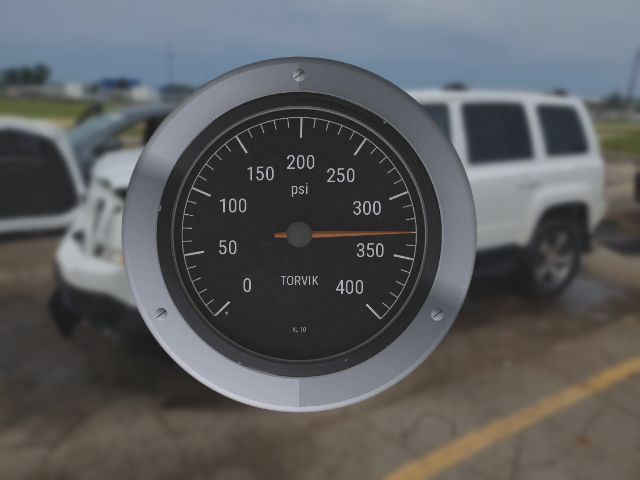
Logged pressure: 330
